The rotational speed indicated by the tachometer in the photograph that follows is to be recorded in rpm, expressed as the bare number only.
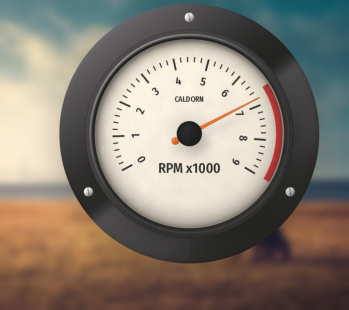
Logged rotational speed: 6800
